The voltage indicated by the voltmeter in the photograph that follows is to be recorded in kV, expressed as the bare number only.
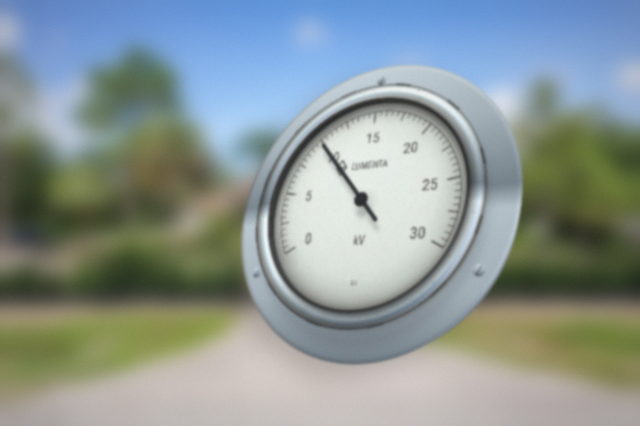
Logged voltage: 10
